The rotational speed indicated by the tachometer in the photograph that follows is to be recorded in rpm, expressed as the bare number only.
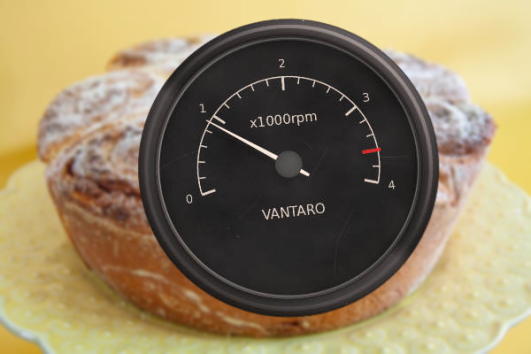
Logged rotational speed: 900
